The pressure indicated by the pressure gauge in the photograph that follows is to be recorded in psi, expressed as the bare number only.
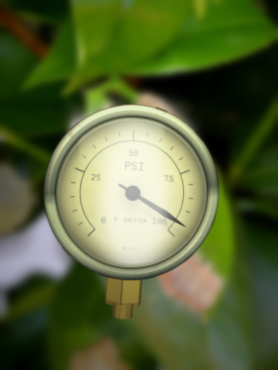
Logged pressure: 95
